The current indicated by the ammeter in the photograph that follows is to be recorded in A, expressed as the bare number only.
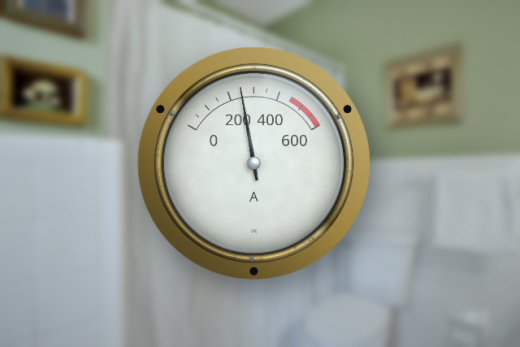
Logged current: 250
